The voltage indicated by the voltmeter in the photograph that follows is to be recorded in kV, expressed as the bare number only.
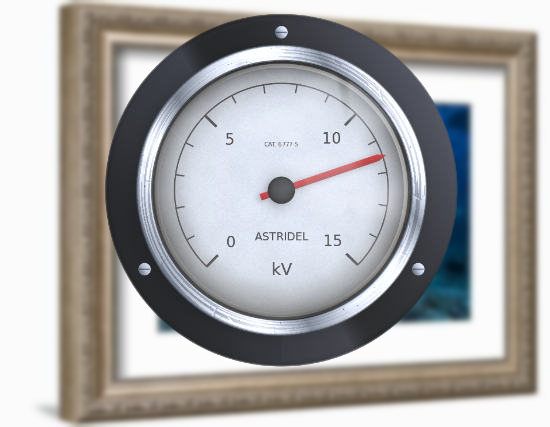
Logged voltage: 11.5
